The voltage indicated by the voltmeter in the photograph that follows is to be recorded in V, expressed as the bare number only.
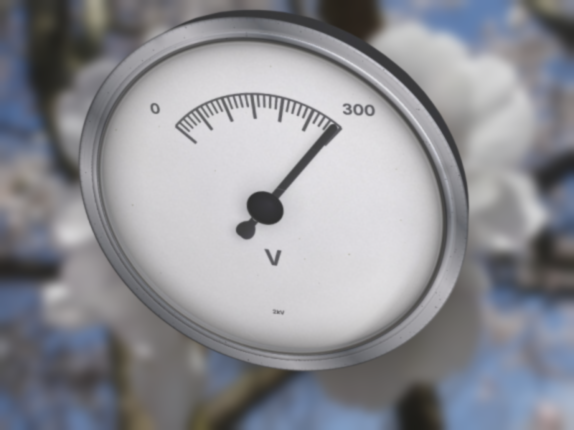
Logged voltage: 290
